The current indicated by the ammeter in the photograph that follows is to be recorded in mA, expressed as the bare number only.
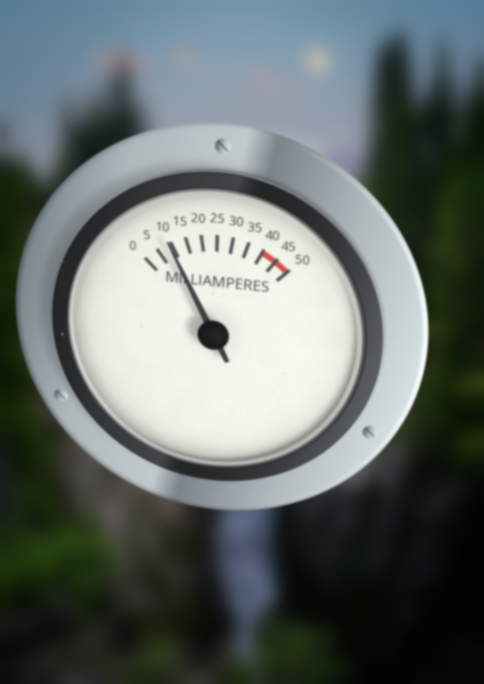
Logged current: 10
